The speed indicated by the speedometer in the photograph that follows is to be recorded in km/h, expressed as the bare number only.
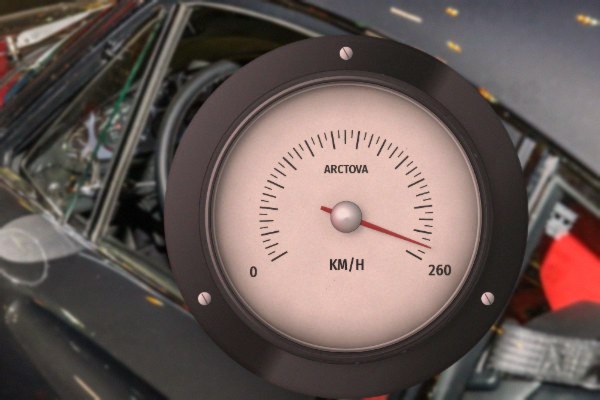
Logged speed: 250
